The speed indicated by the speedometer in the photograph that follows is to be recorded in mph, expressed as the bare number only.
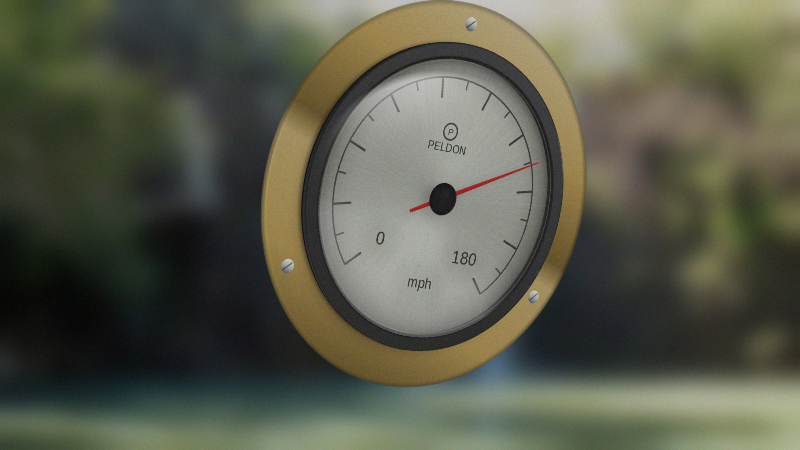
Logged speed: 130
